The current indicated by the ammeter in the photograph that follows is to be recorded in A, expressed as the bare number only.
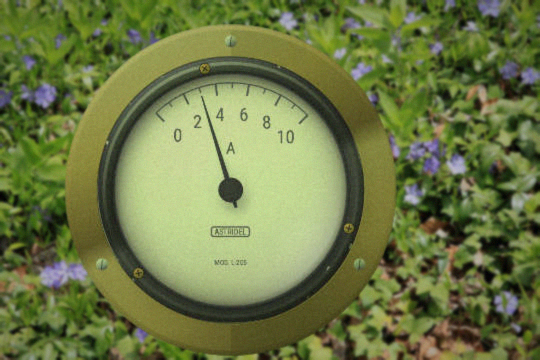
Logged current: 3
